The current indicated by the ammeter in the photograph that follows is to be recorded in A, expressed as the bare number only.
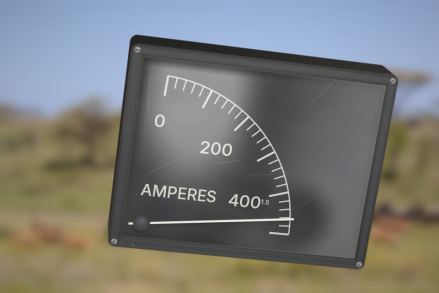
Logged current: 460
